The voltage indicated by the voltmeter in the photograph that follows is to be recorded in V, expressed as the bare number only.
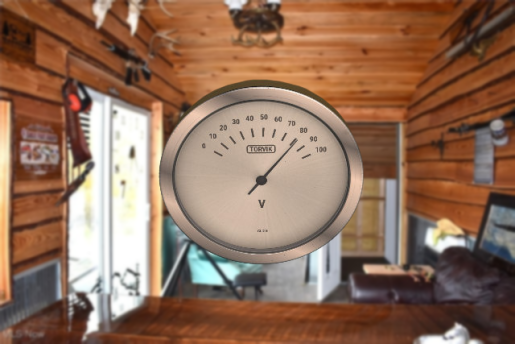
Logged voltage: 80
